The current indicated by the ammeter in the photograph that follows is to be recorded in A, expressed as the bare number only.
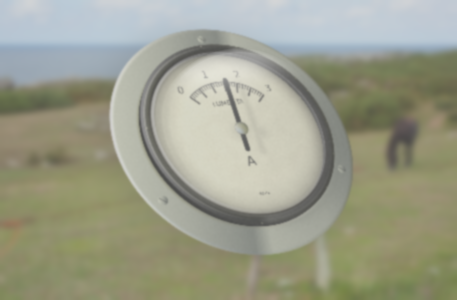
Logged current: 1.5
